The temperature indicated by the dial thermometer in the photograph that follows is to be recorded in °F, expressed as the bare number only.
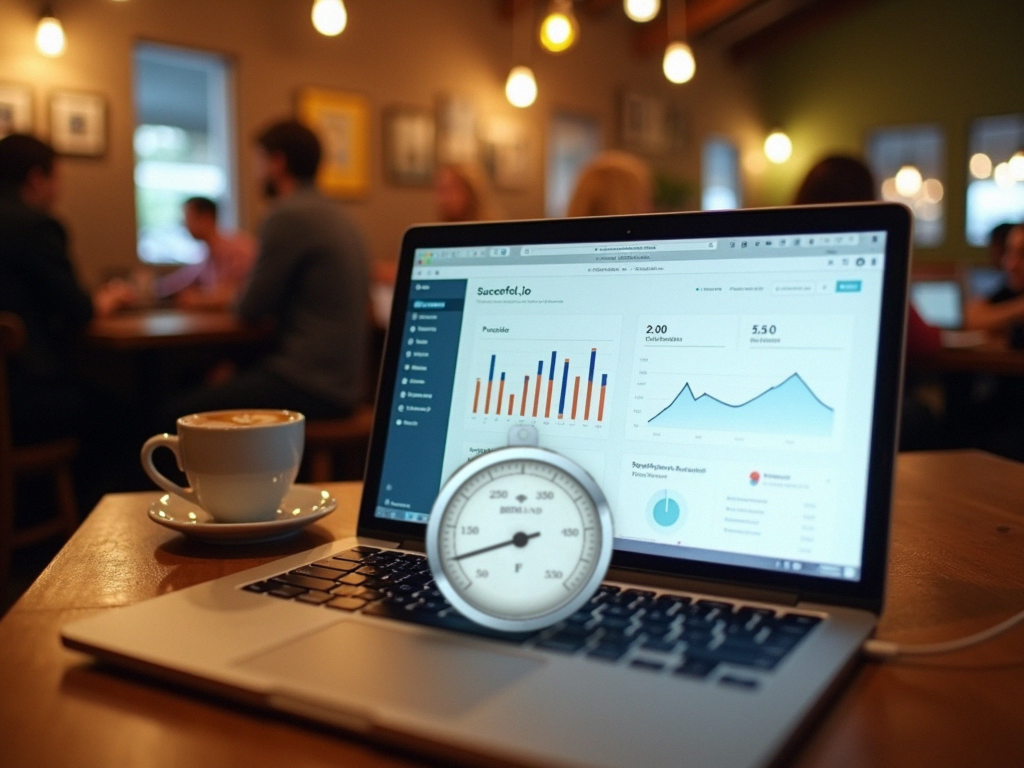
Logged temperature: 100
